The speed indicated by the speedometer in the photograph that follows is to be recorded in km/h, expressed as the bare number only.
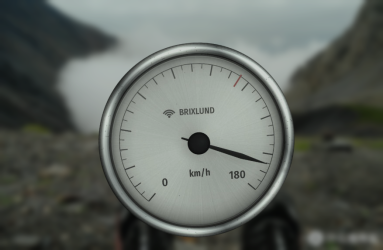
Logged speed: 165
